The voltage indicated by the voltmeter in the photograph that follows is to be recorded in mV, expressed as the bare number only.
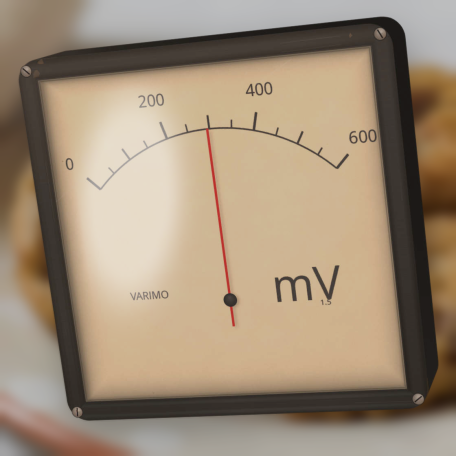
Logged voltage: 300
